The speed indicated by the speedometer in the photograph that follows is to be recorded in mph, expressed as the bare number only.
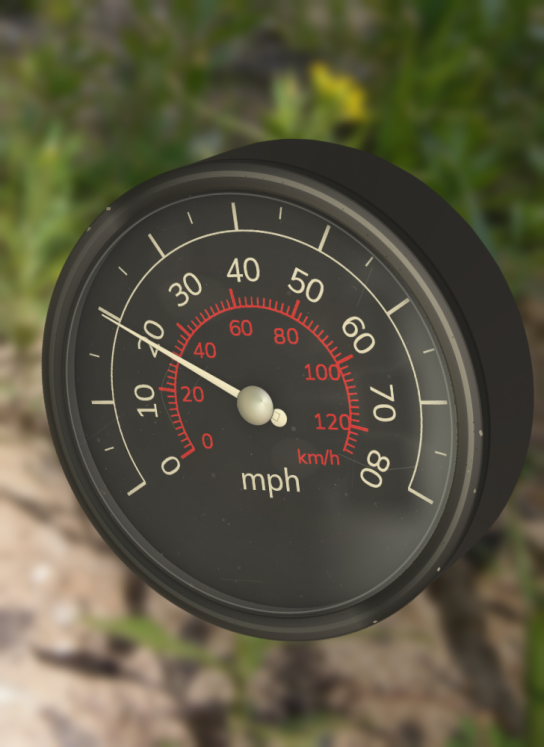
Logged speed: 20
